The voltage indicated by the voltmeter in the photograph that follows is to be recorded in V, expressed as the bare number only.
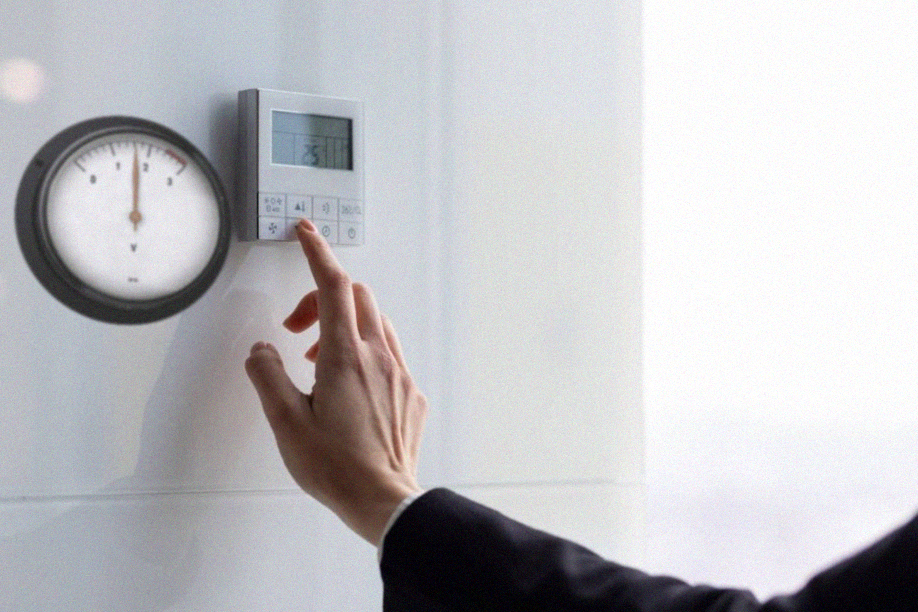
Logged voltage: 1.6
